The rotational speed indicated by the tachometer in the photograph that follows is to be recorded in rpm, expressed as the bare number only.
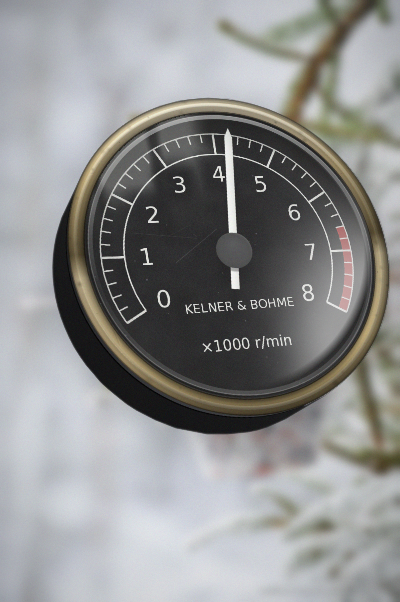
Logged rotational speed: 4200
